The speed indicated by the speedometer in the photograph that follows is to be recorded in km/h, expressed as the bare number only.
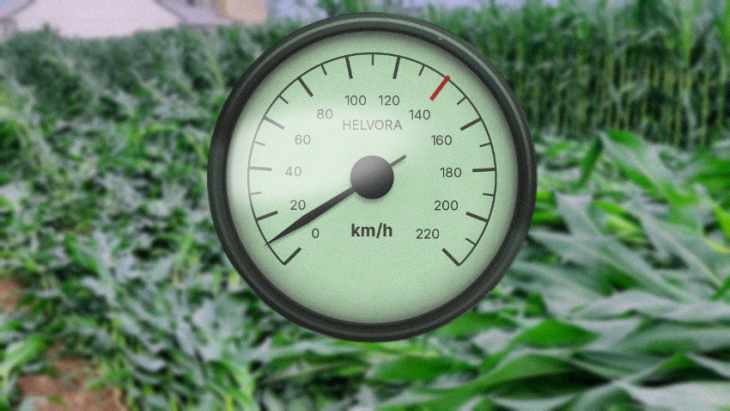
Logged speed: 10
